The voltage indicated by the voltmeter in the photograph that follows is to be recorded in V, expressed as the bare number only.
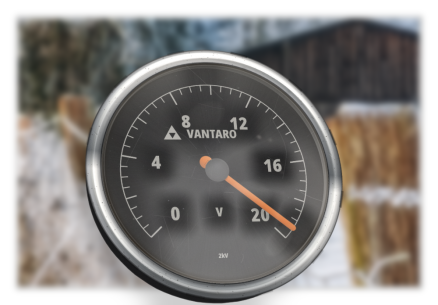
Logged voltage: 19.5
